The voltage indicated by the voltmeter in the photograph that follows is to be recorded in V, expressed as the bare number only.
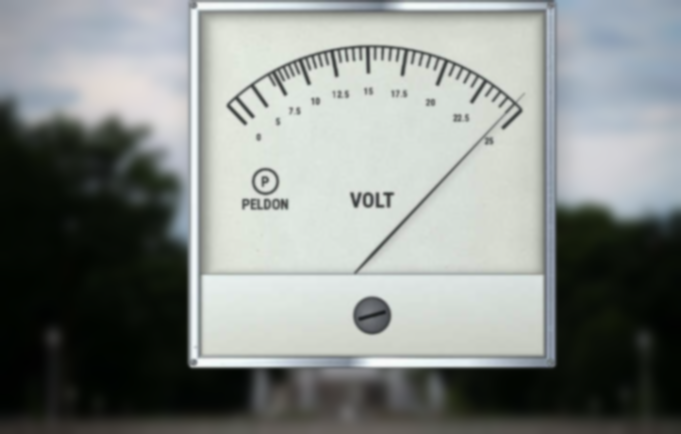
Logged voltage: 24.5
